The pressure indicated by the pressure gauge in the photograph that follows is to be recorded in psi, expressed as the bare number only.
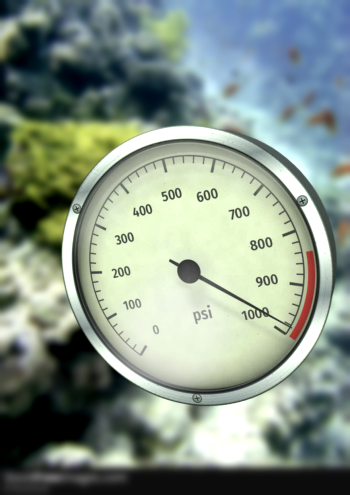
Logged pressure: 980
